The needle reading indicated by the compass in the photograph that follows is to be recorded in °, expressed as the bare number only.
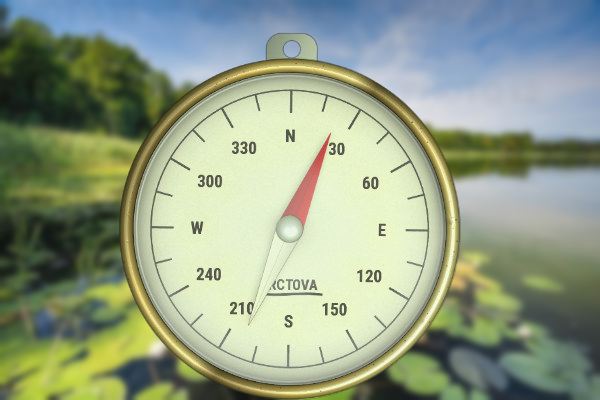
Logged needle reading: 22.5
